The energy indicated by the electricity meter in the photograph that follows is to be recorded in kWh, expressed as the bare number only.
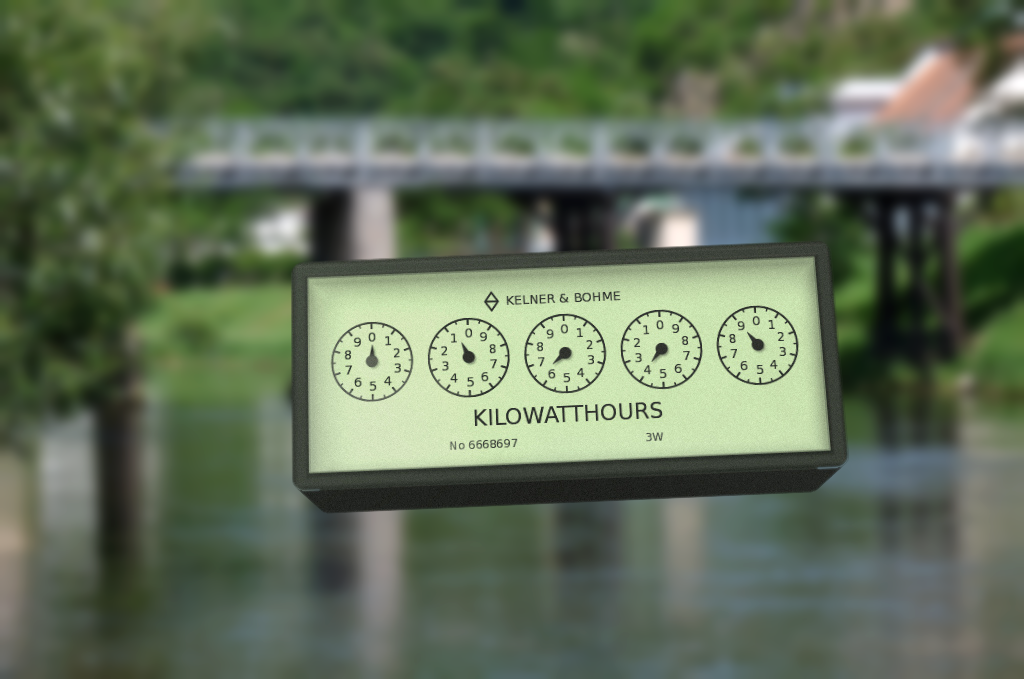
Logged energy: 639
